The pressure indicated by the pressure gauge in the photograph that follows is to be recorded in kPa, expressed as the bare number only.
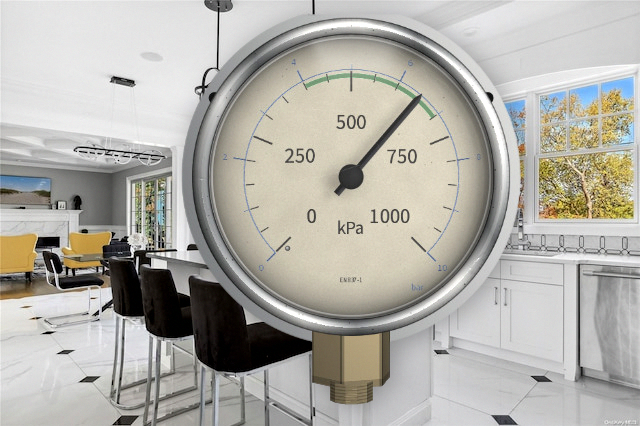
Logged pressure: 650
